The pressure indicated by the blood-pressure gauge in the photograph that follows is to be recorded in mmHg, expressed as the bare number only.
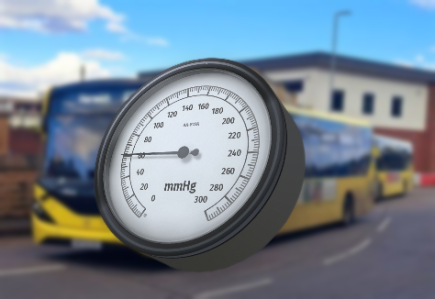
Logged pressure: 60
